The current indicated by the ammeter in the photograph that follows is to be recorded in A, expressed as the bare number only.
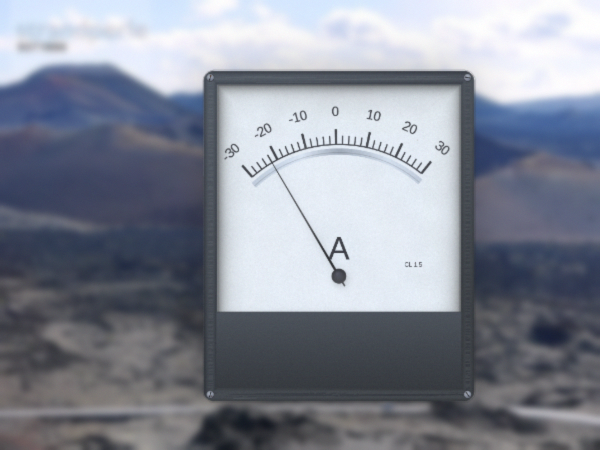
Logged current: -22
